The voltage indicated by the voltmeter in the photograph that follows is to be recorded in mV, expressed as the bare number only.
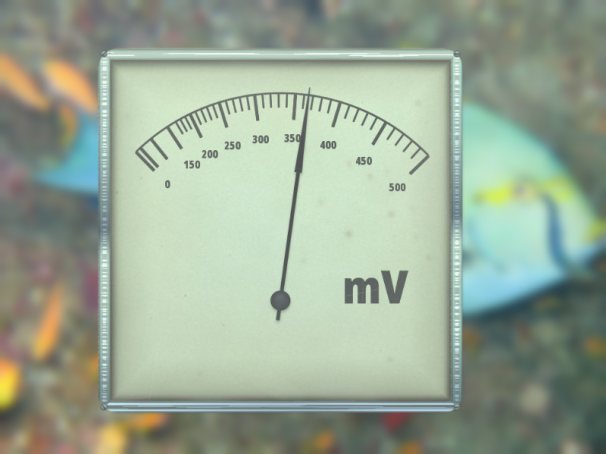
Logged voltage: 365
